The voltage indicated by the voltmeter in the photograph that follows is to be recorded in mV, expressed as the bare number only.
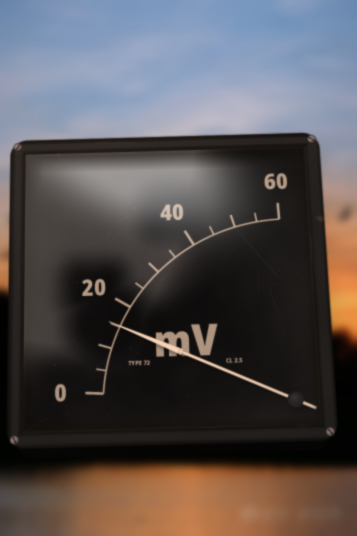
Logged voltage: 15
